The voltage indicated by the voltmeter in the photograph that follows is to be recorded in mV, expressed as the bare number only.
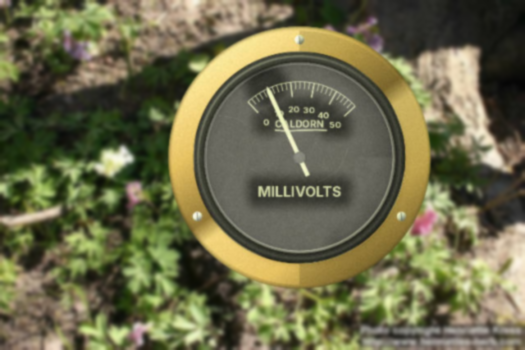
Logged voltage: 10
